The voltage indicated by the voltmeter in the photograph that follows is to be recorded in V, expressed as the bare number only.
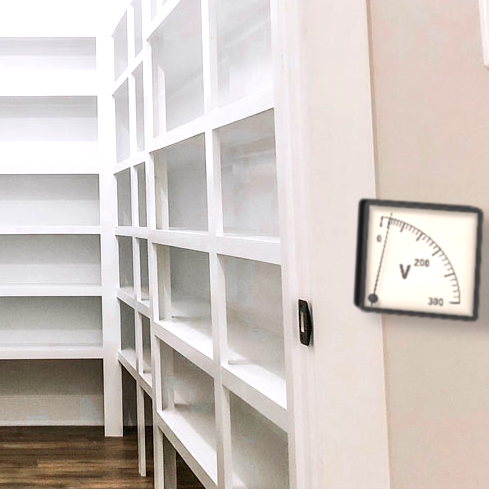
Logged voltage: 50
